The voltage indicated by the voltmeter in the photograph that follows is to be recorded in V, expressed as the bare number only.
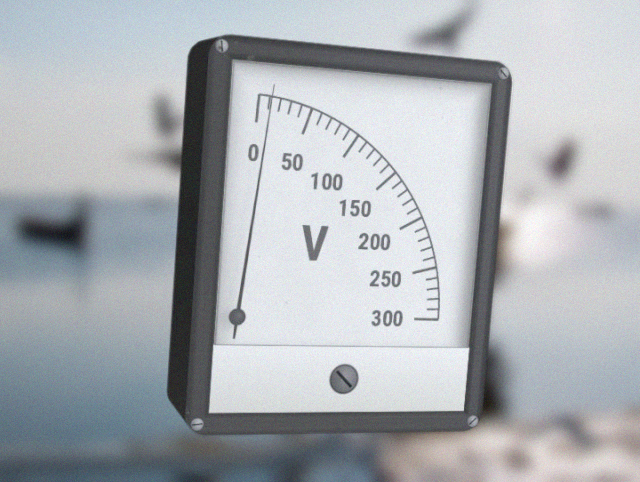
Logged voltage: 10
